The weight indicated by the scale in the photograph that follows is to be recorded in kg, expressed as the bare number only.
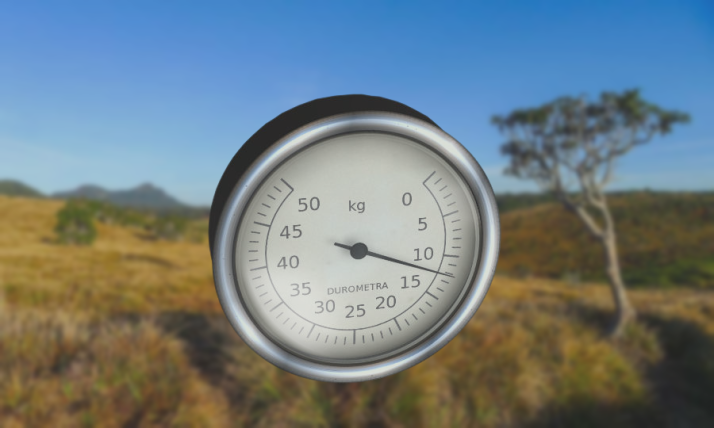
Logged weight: 12
